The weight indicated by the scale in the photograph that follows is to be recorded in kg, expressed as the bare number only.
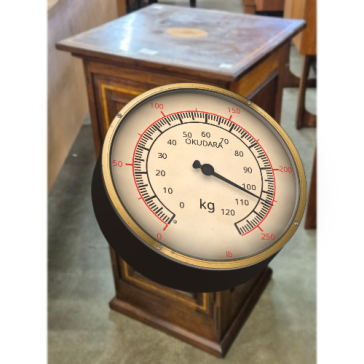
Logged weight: 105
